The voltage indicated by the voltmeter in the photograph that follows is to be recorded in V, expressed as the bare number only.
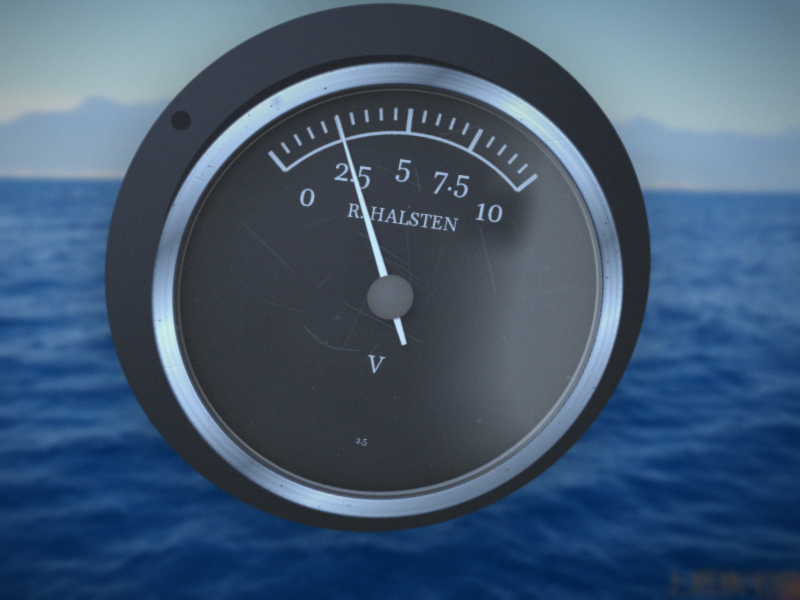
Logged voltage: 2.5
